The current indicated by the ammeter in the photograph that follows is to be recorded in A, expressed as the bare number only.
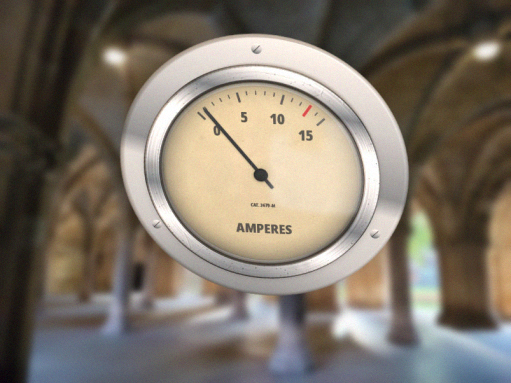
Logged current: 1
